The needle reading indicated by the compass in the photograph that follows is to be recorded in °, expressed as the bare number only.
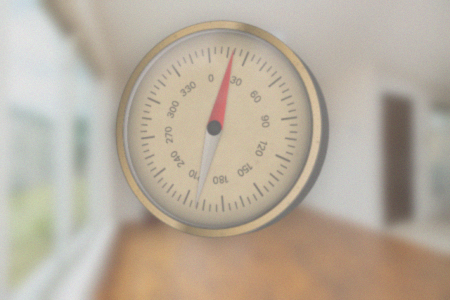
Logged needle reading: 20
